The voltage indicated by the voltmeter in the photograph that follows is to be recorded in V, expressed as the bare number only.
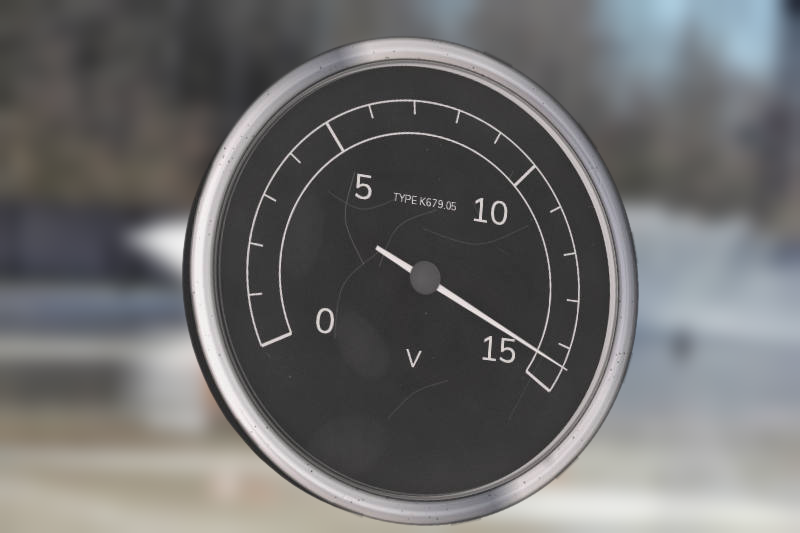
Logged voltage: 14.5
